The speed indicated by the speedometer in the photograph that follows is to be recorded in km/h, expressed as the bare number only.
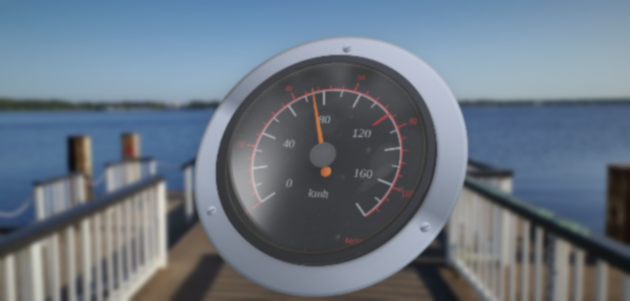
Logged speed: 75
